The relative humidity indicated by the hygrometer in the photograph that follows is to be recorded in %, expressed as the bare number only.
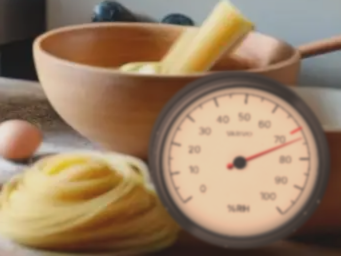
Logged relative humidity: 72.5
